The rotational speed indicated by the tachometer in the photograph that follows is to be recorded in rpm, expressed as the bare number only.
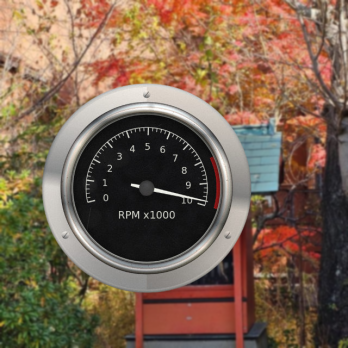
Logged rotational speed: 9800
